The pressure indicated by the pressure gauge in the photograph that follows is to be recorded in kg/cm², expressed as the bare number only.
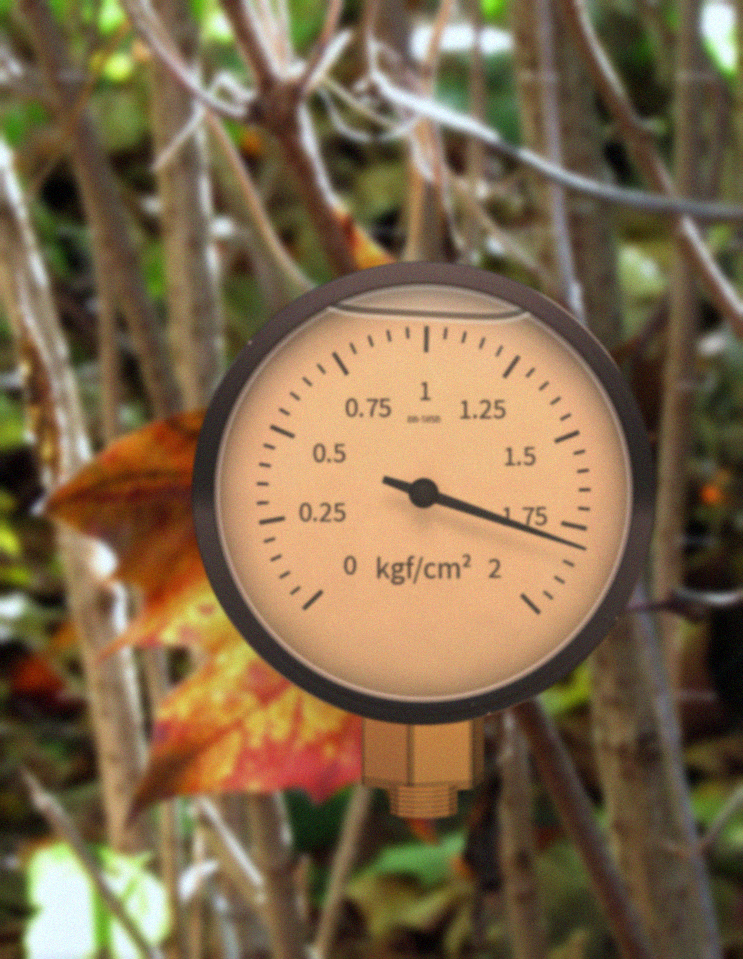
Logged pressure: 1.8
